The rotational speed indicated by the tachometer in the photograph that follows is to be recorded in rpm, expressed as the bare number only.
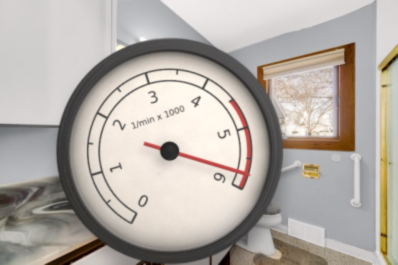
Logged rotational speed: 5750
